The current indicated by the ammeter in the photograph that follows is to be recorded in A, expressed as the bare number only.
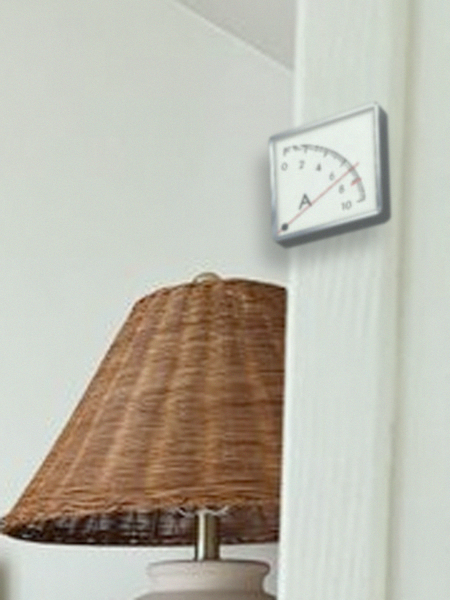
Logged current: 7
